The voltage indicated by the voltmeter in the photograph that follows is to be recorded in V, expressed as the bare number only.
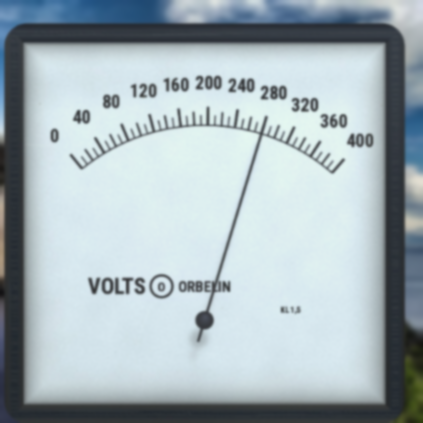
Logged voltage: 280
